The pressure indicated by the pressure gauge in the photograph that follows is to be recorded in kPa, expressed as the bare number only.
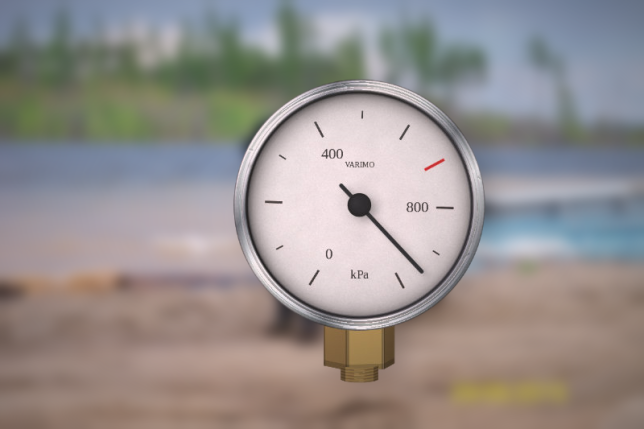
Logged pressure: 950
